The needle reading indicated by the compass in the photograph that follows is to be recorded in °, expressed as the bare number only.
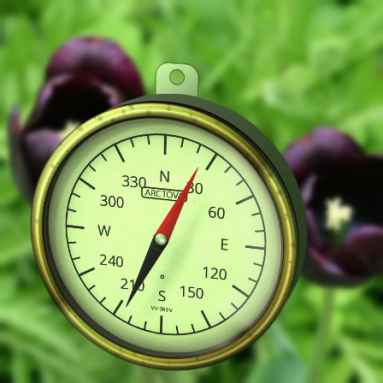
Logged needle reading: 25
